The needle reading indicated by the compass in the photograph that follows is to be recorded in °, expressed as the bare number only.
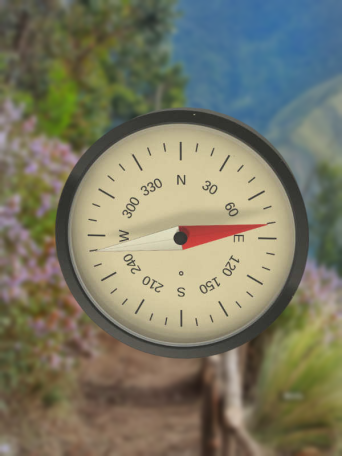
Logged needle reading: 80
